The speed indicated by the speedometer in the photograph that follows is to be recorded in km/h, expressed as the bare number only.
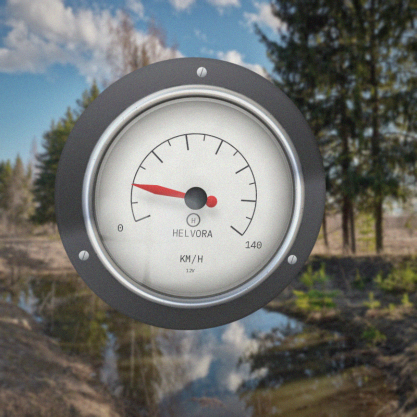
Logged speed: 20
